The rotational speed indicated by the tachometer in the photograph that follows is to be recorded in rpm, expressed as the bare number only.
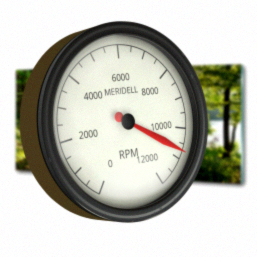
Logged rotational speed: 10750
